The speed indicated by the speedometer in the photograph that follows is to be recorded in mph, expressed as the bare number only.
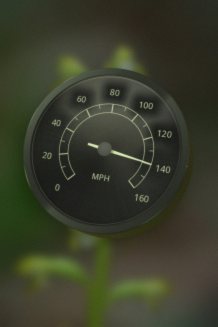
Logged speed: 140
